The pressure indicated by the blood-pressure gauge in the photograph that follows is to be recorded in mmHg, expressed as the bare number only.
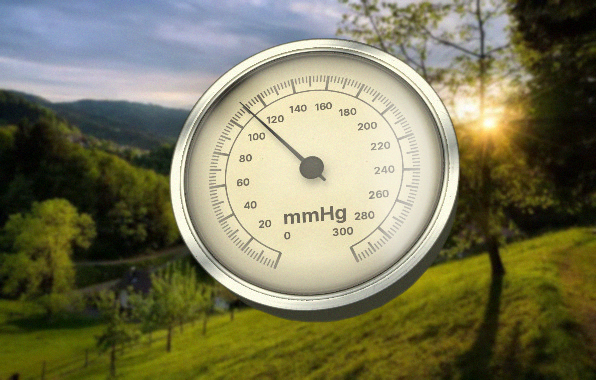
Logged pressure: 110
